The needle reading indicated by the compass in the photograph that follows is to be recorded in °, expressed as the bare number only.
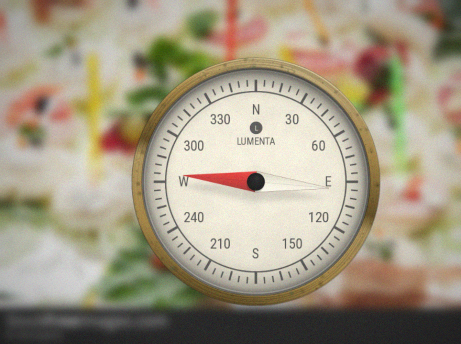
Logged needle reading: 275
